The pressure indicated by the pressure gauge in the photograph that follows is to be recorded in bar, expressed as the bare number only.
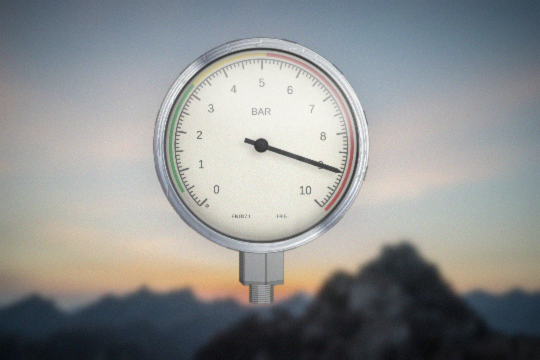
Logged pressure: 9
